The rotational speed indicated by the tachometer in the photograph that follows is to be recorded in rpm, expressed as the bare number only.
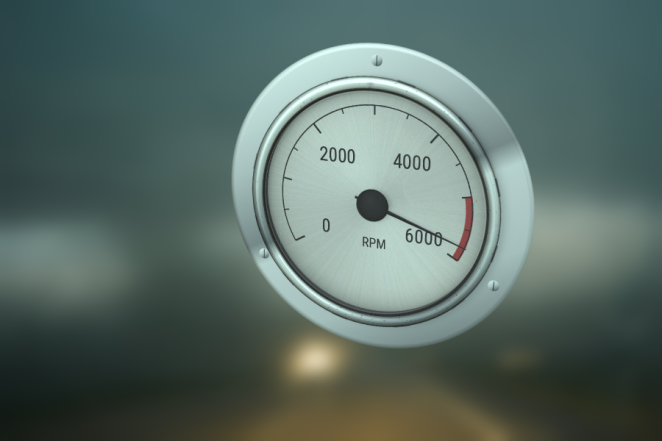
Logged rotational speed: 5750
